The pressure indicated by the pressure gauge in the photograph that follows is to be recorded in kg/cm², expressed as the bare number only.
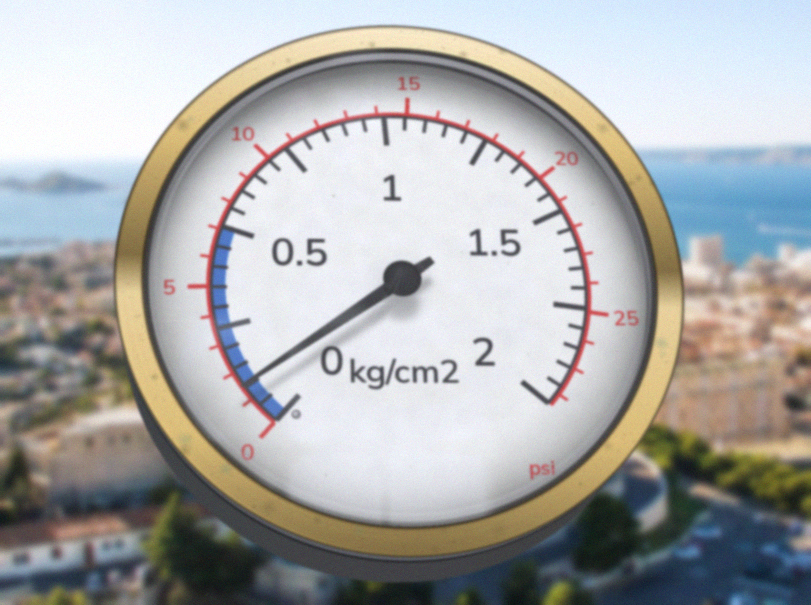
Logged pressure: 0.1
